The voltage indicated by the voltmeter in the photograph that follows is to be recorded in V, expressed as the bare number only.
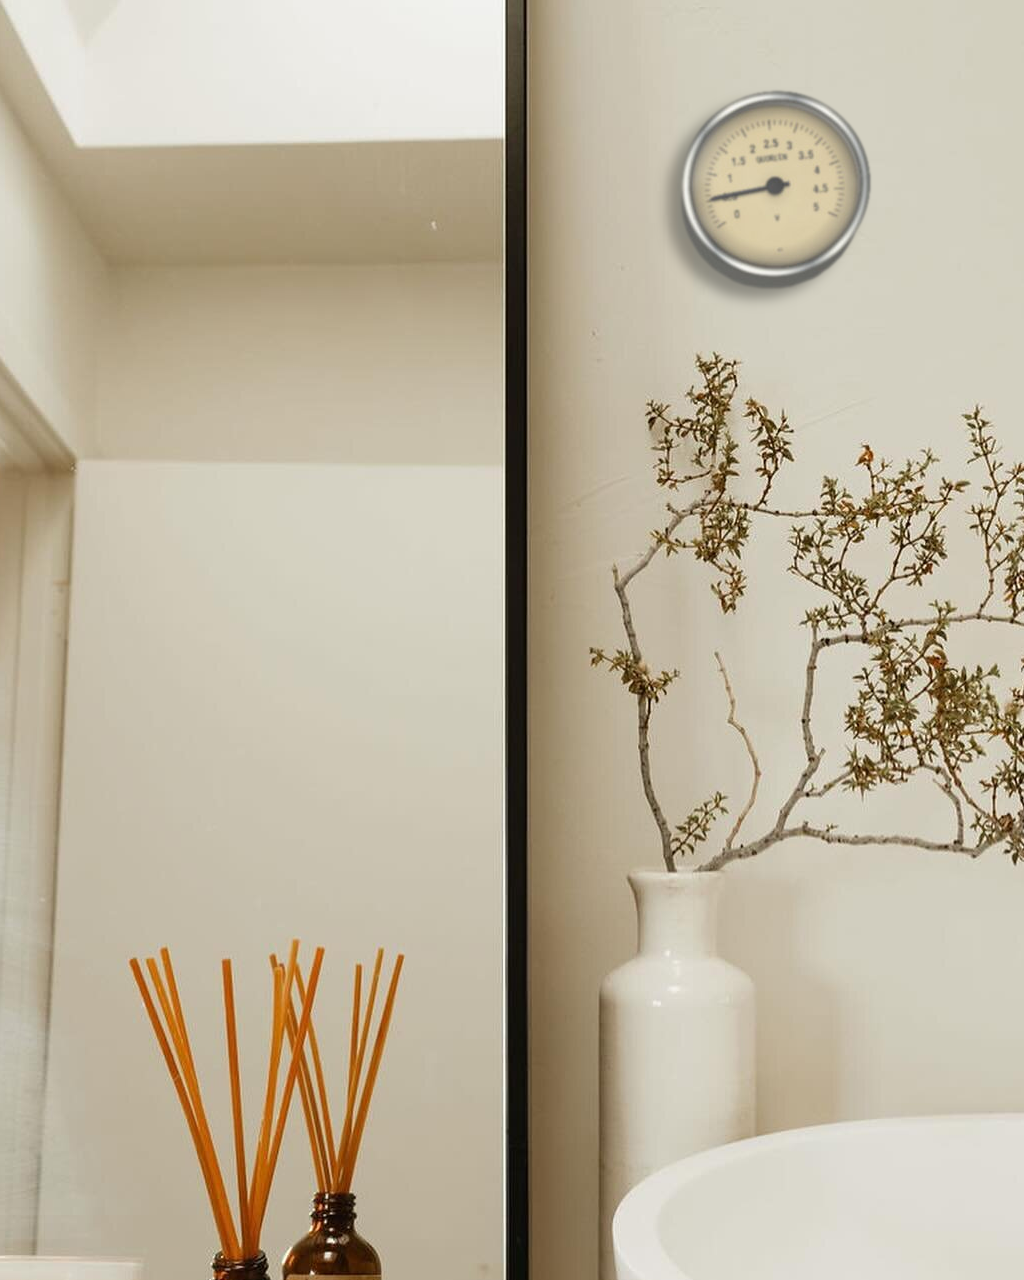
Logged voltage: 0.5
